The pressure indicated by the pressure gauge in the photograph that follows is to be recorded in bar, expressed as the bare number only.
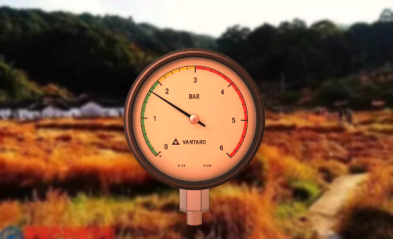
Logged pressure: 1.7
